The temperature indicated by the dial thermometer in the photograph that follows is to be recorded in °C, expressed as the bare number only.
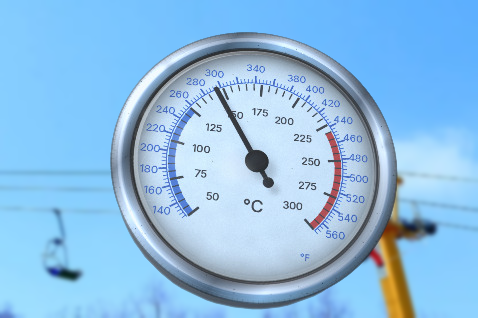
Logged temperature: 145
